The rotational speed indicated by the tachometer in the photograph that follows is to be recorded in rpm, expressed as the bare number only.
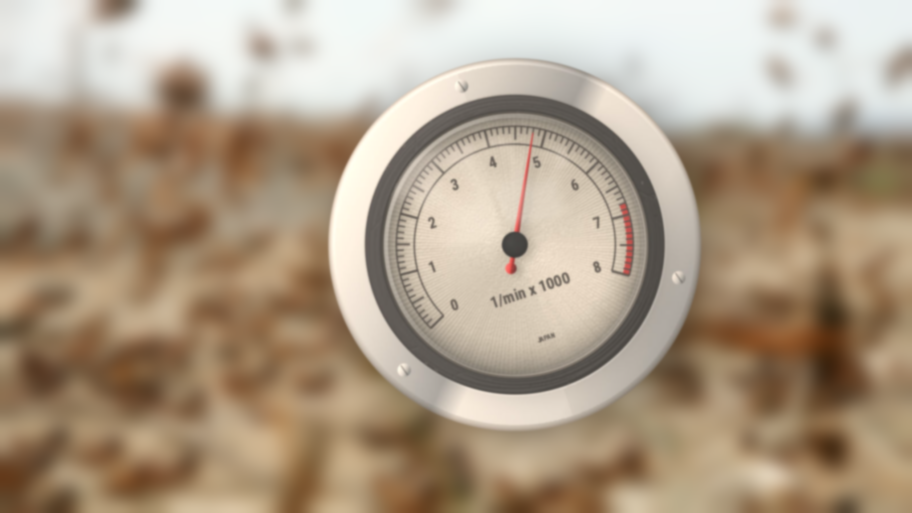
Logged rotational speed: 4800
